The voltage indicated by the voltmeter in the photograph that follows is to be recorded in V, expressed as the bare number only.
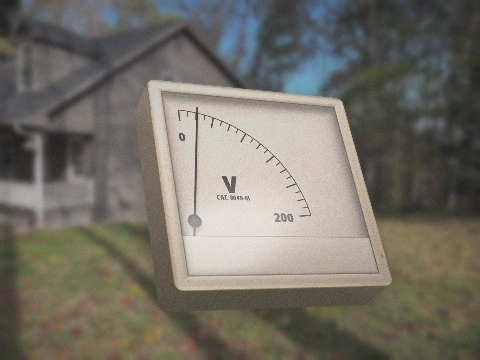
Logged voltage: 20
